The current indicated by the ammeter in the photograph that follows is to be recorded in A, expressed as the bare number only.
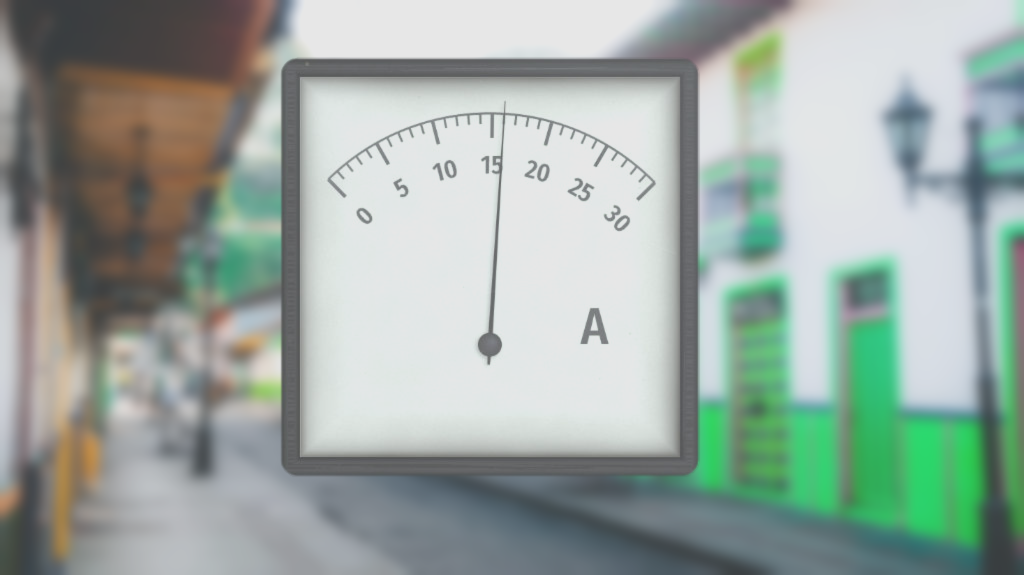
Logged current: 16
